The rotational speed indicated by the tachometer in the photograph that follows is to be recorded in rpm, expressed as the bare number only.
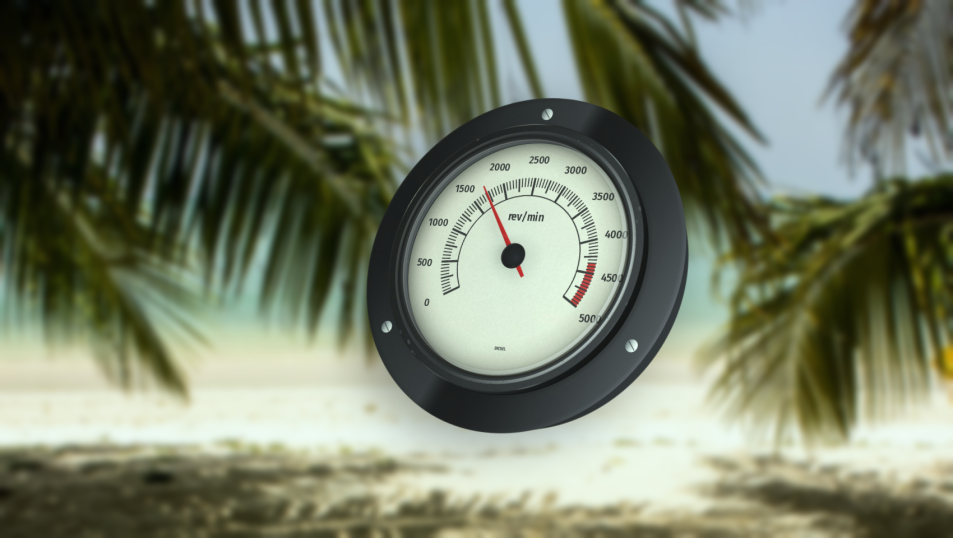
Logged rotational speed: 1750
